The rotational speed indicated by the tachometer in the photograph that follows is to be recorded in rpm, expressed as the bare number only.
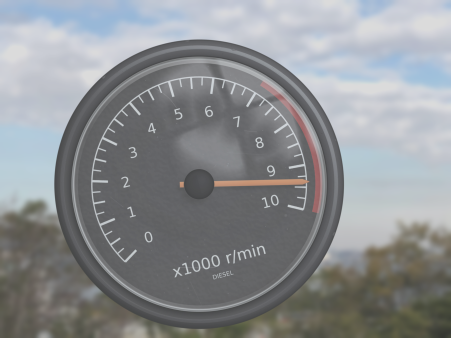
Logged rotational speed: 9375
